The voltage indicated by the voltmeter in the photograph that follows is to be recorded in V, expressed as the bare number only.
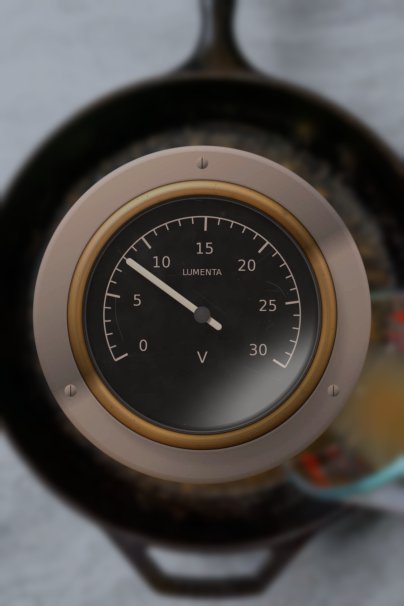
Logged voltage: 8
